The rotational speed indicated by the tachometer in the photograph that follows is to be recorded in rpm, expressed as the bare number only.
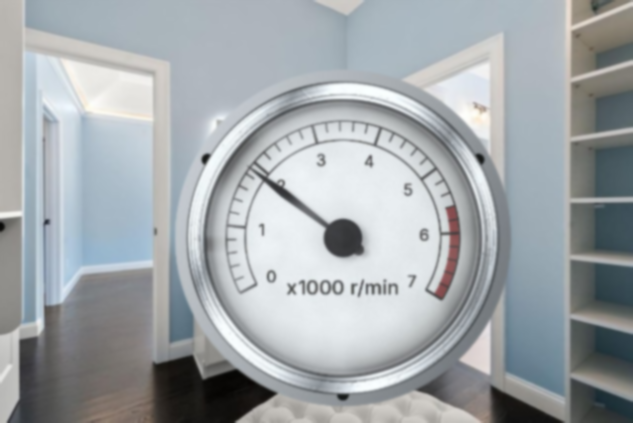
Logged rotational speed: 1900
